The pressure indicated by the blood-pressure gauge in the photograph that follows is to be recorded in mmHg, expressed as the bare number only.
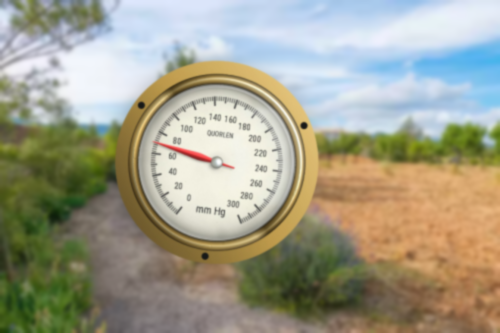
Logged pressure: 70
